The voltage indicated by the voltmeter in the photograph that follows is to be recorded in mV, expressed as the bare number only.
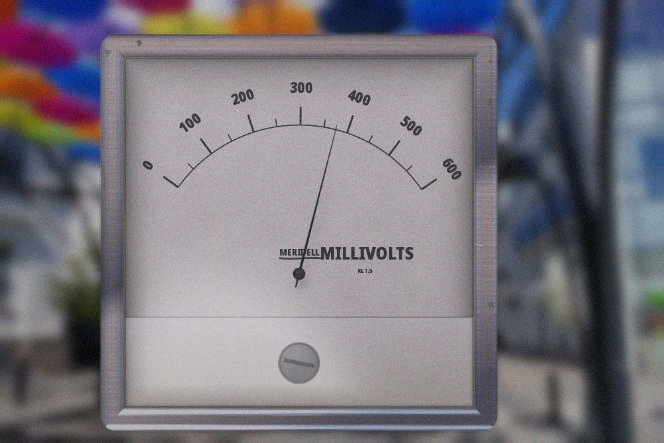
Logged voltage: 375
